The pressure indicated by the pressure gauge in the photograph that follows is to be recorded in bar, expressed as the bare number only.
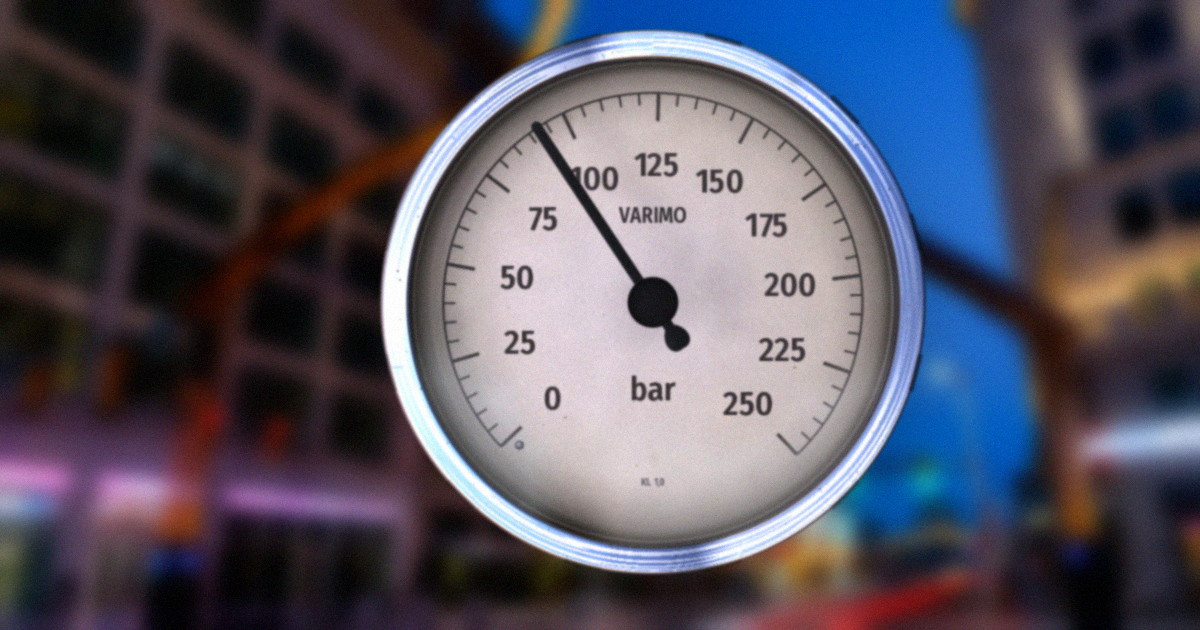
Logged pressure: 92.5
